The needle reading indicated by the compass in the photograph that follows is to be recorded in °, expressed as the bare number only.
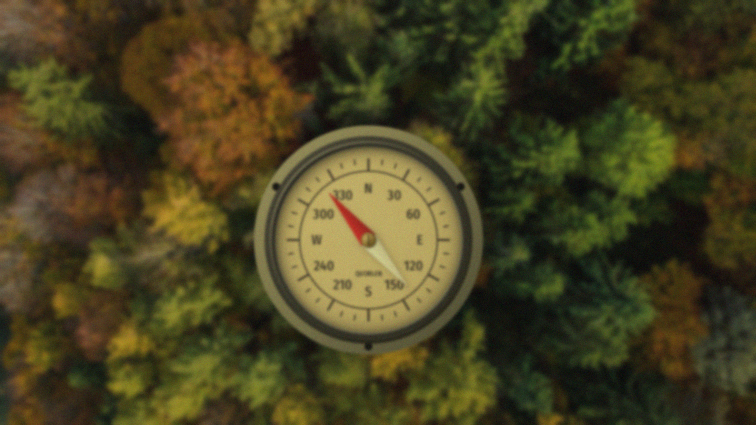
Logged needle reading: 320
